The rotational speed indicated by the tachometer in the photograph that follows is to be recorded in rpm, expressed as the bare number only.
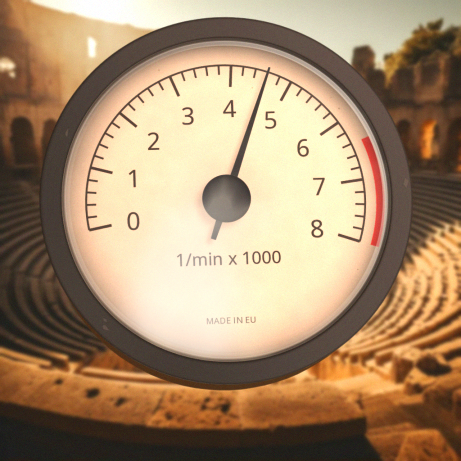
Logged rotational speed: 4600
